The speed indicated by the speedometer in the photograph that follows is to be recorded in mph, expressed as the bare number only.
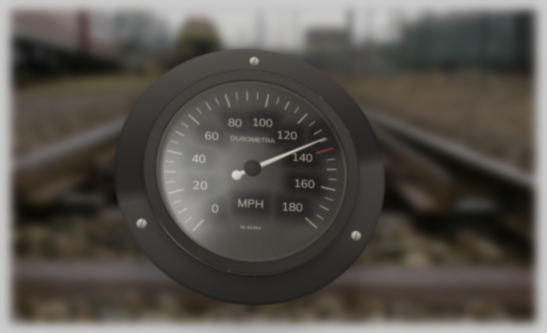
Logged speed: 135
